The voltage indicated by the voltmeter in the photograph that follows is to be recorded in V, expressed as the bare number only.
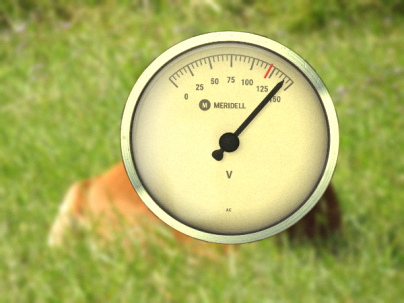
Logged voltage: 140
